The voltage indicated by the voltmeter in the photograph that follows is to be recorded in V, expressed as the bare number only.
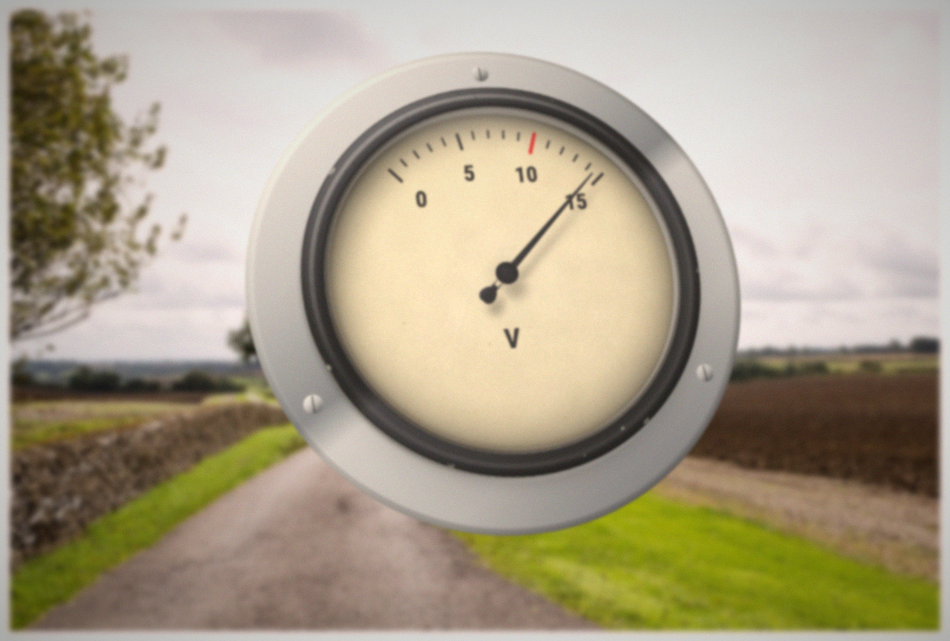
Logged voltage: 14.5
